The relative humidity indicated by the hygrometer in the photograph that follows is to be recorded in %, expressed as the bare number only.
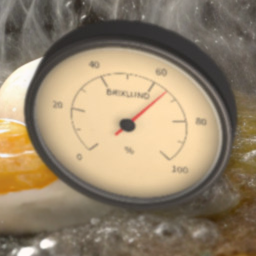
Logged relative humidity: 65
